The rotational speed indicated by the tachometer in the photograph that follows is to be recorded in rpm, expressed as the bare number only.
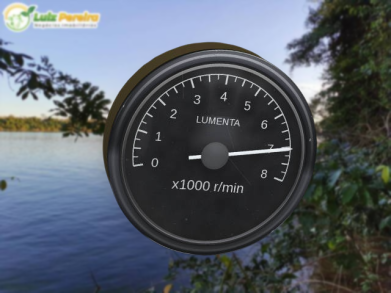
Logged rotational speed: 7000
